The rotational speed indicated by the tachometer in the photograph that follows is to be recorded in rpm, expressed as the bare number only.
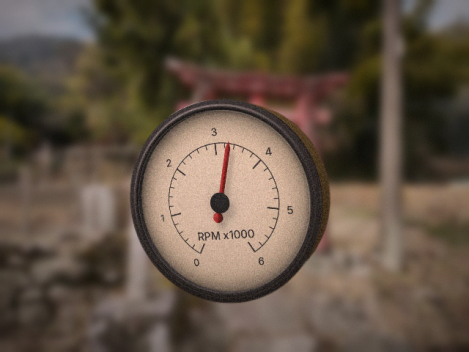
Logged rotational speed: 3300
